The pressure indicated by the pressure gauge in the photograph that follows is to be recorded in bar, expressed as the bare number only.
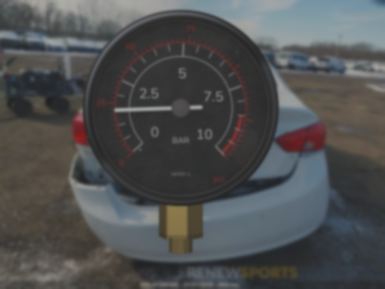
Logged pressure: 1.5
